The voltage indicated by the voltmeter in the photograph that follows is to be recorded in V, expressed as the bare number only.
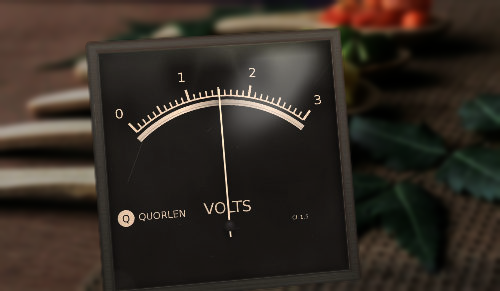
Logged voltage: 1.5
